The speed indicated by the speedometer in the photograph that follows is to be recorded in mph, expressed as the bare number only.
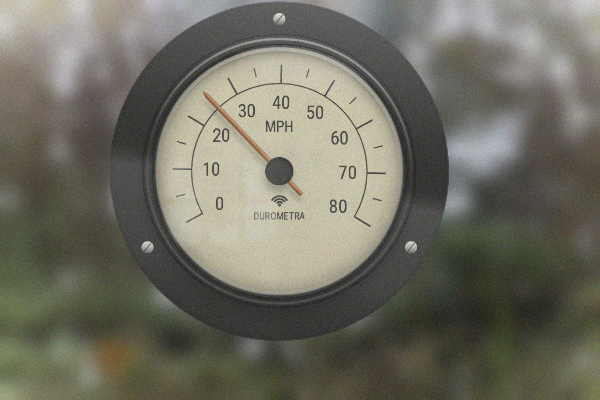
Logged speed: 25
